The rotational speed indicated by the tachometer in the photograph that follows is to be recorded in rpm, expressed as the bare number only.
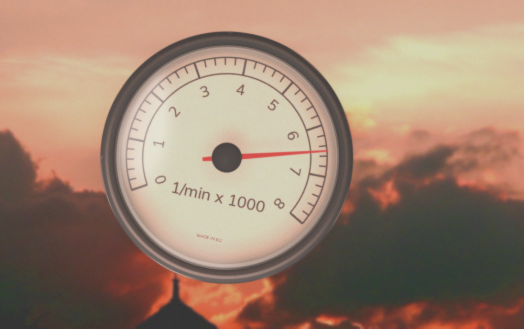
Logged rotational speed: 6500
